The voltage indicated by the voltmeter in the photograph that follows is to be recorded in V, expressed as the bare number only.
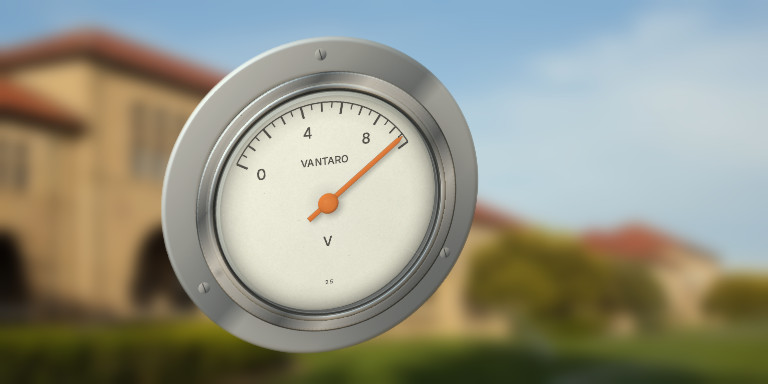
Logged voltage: 9.5
